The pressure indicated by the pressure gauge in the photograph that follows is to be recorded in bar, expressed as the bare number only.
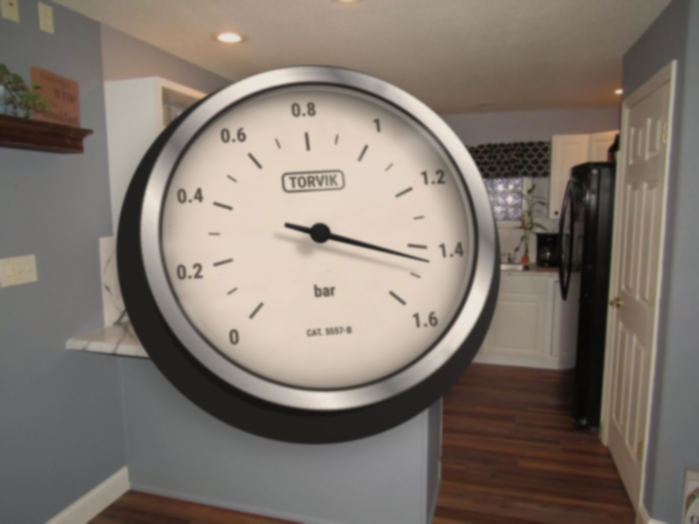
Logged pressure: 1.45
